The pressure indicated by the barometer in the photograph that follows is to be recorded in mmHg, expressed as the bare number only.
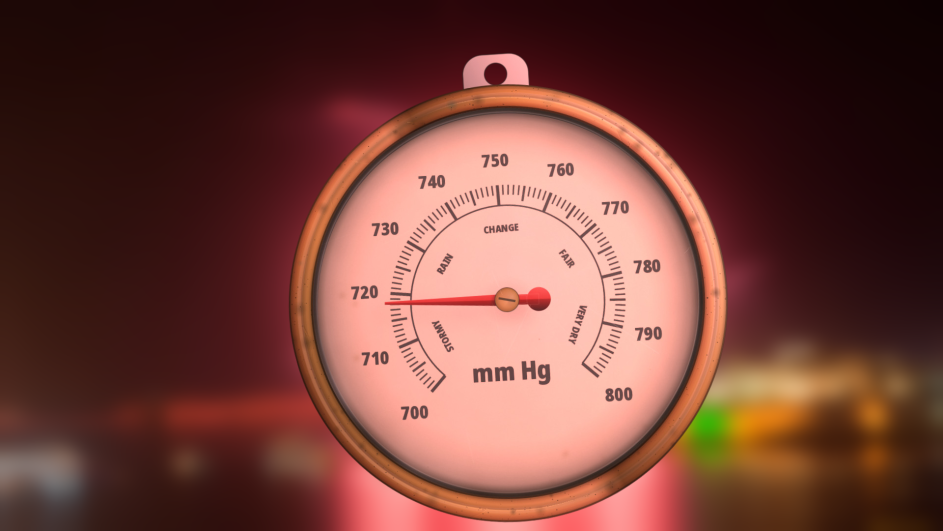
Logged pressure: 718
